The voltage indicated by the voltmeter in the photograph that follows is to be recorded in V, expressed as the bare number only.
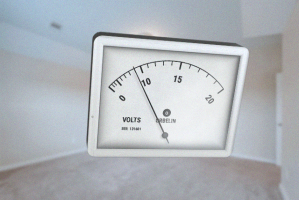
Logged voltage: 9
